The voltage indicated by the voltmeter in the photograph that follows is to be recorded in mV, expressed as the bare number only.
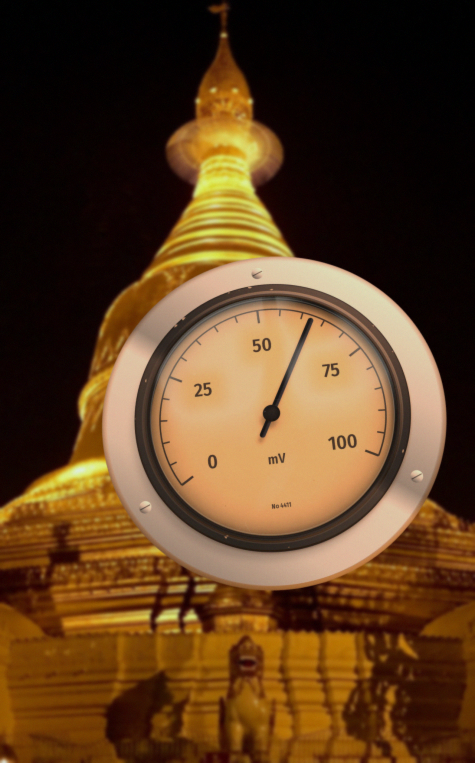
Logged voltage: 62.5
